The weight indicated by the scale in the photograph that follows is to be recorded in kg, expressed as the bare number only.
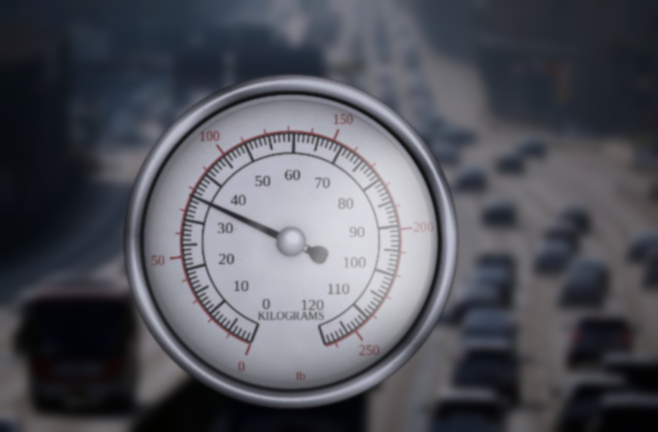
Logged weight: 35
